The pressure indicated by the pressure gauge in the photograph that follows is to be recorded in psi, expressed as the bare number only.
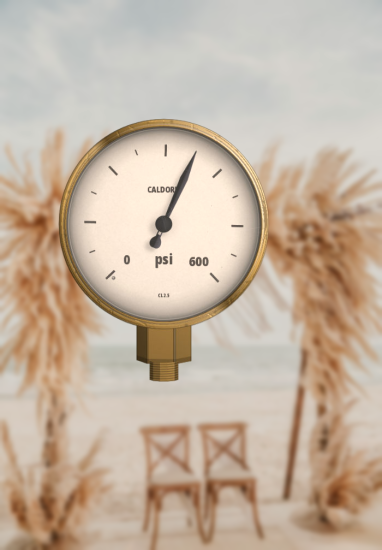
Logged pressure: 350
